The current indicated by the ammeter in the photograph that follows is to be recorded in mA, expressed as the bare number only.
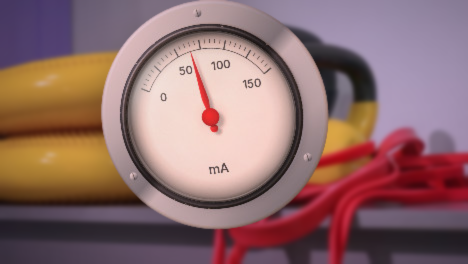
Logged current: 65
